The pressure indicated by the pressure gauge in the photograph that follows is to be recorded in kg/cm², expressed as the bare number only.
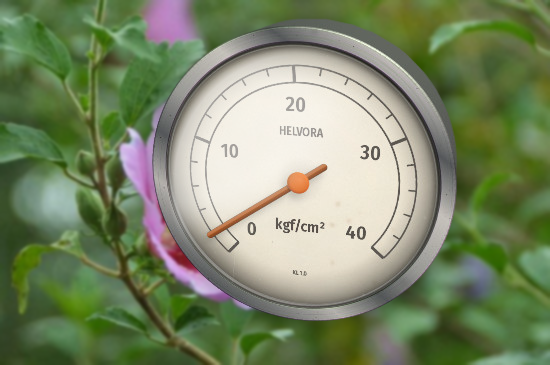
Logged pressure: 2
